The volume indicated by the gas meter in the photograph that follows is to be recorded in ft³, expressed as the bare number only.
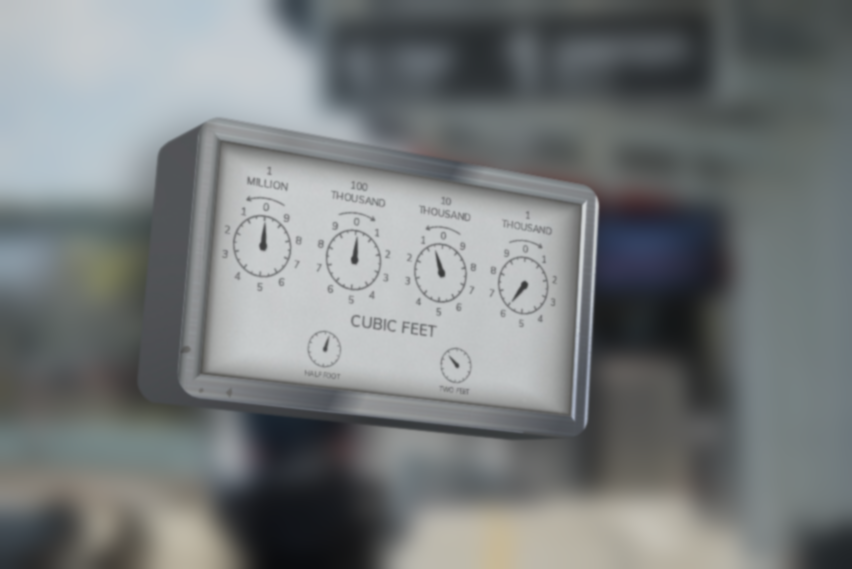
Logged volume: 600
